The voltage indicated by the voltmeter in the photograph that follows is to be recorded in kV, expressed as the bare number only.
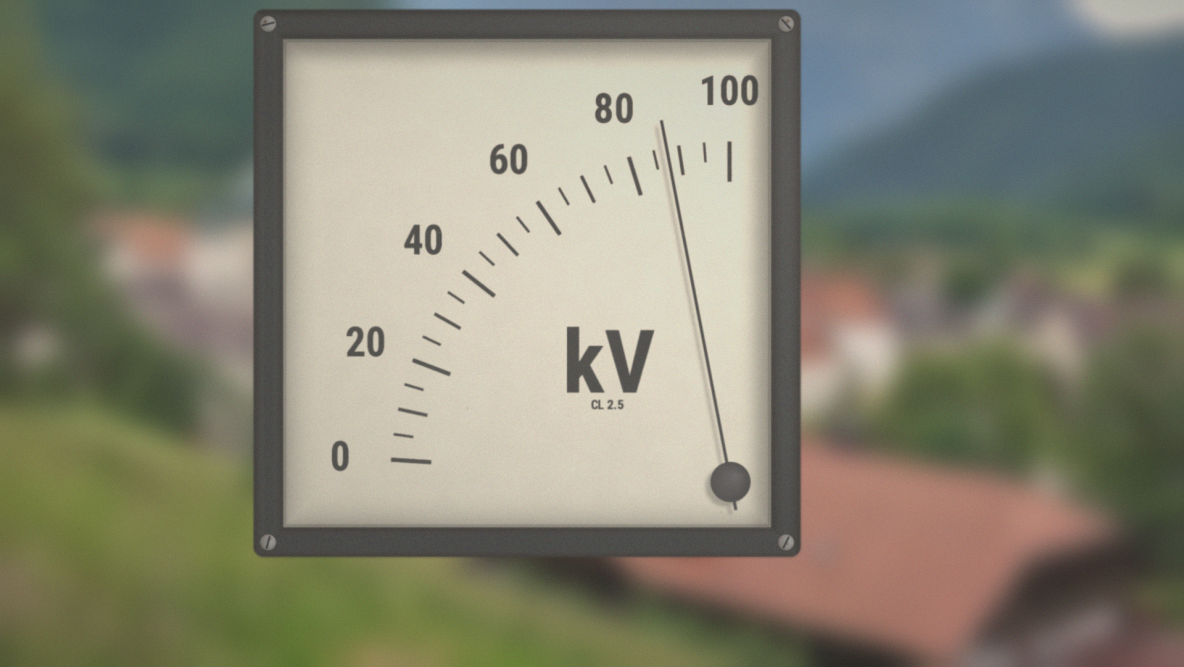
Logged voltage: 87.5
